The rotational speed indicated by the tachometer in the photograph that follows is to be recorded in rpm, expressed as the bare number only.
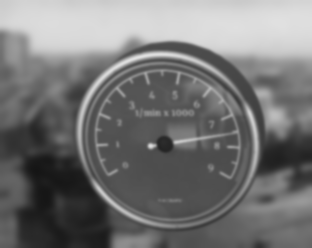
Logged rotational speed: 7500
